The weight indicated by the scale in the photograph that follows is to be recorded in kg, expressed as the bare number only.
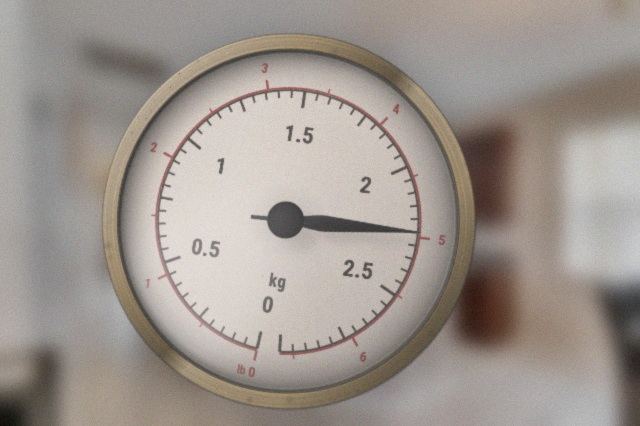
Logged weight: 2.25
